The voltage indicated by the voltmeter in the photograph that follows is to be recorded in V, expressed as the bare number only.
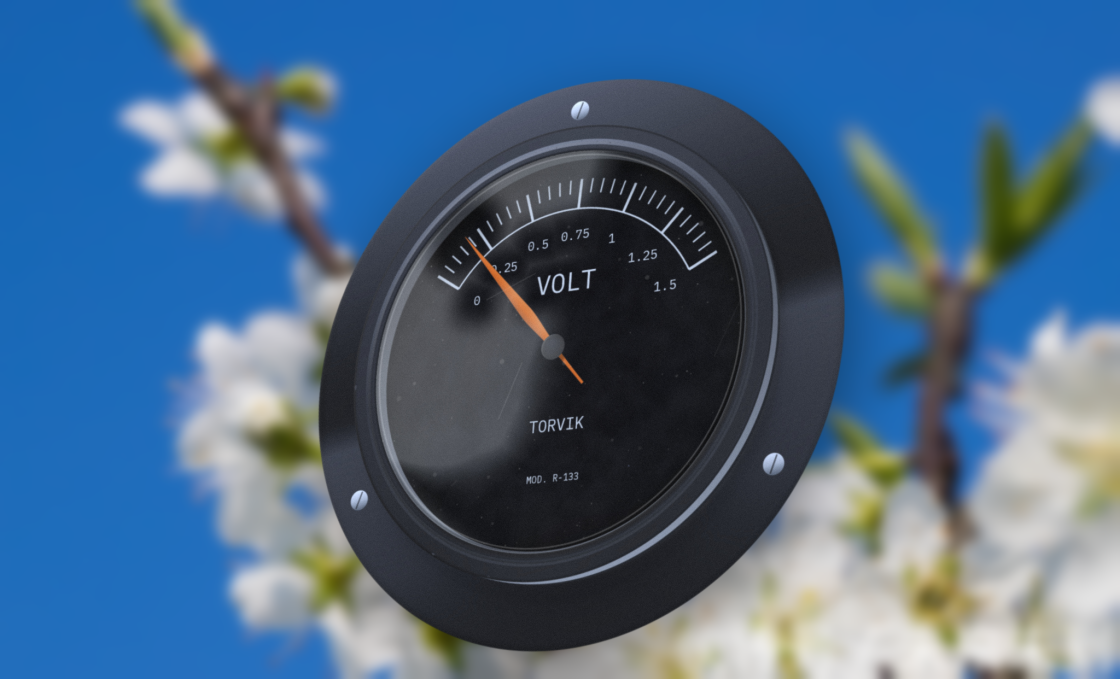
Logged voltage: 0.2
